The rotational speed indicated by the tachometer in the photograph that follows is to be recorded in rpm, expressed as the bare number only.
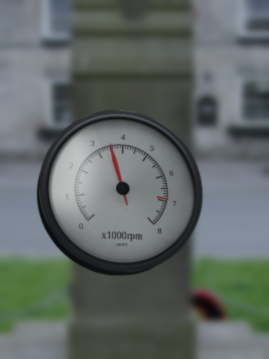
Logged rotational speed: 3500
